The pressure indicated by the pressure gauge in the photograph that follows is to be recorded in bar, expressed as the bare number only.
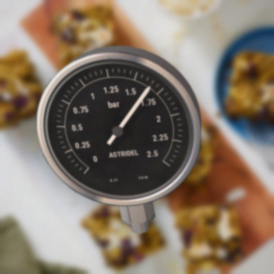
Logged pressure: 1.65
